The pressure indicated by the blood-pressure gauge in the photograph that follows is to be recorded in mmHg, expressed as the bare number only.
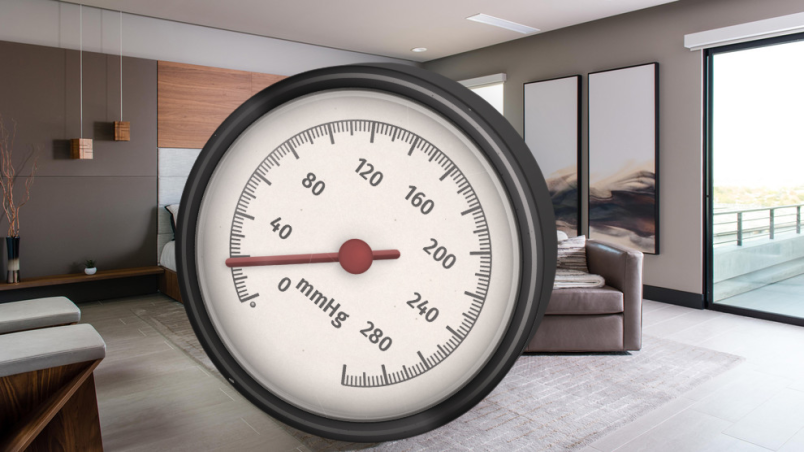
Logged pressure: 18
